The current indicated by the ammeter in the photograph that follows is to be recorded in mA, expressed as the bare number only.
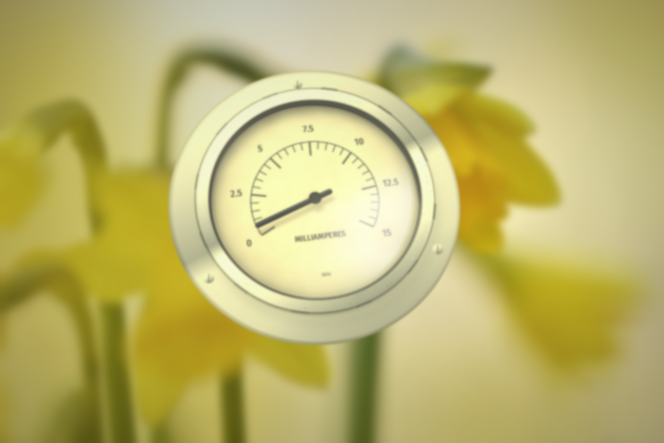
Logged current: 0.5
